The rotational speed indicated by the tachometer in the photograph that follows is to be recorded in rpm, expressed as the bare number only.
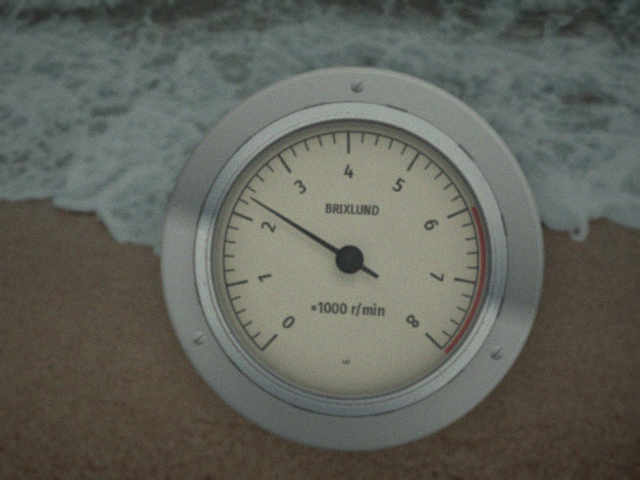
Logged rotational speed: 2300
